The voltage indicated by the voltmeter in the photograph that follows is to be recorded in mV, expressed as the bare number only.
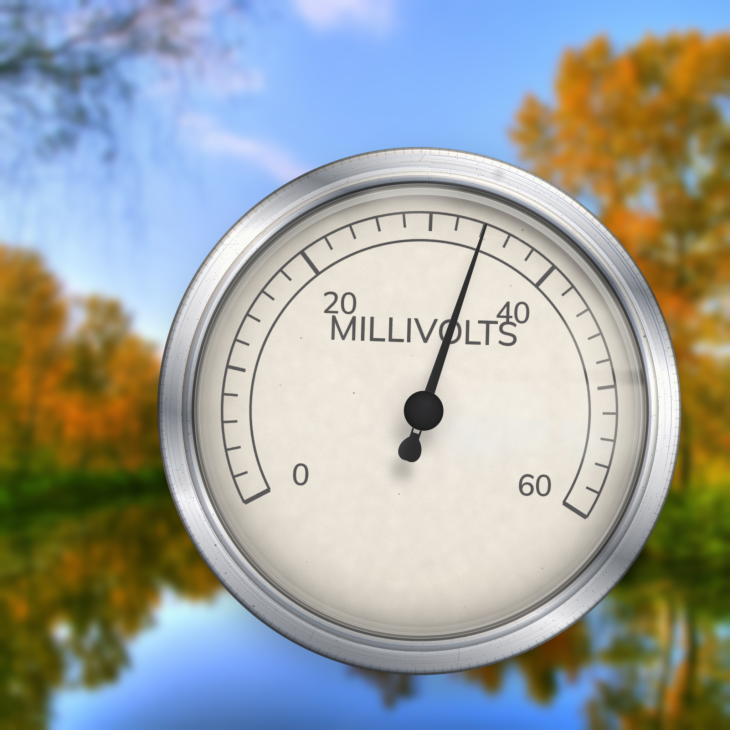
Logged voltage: 34
